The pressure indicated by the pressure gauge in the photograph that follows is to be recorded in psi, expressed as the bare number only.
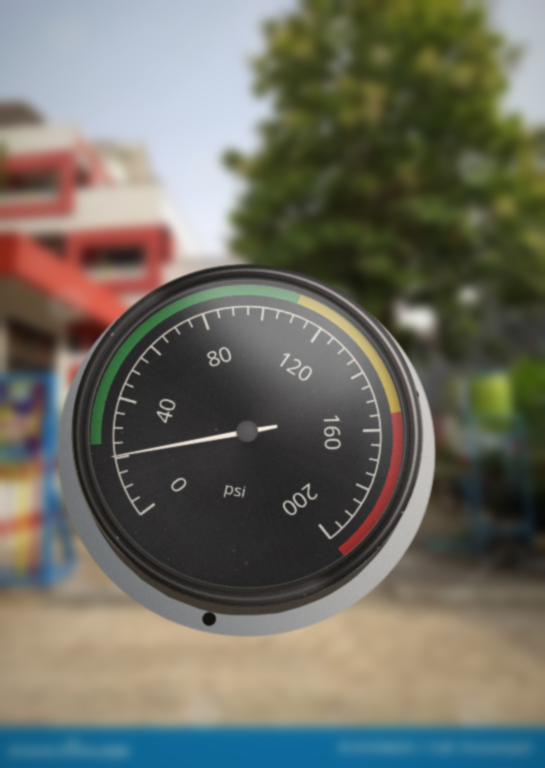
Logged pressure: 20
